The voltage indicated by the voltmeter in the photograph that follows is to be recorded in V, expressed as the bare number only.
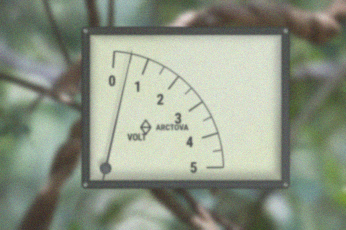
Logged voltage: 0.5
